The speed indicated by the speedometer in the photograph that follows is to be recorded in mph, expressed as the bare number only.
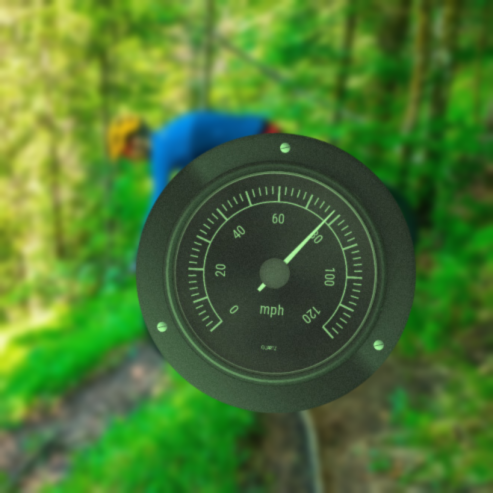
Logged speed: 78
